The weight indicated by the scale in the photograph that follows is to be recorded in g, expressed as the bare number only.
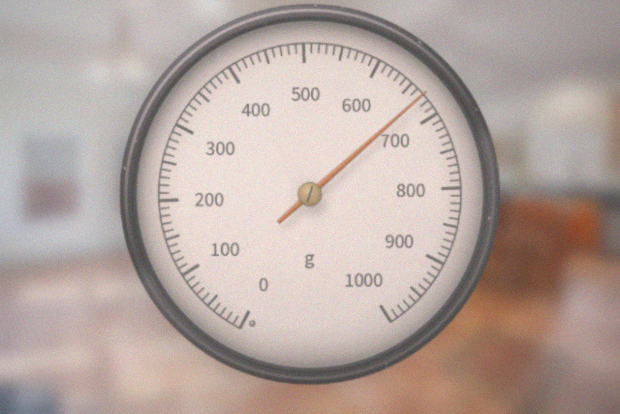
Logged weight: 670
